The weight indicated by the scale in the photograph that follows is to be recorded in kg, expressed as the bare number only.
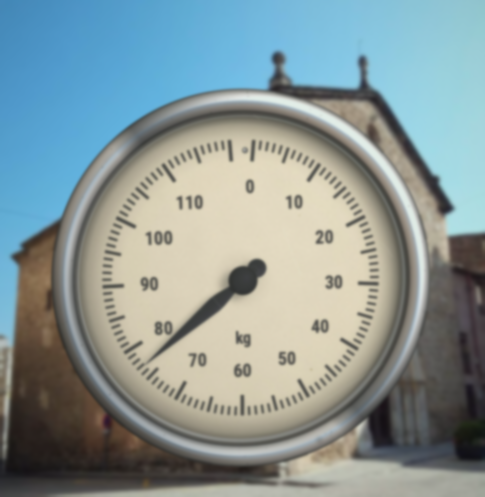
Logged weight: 77
